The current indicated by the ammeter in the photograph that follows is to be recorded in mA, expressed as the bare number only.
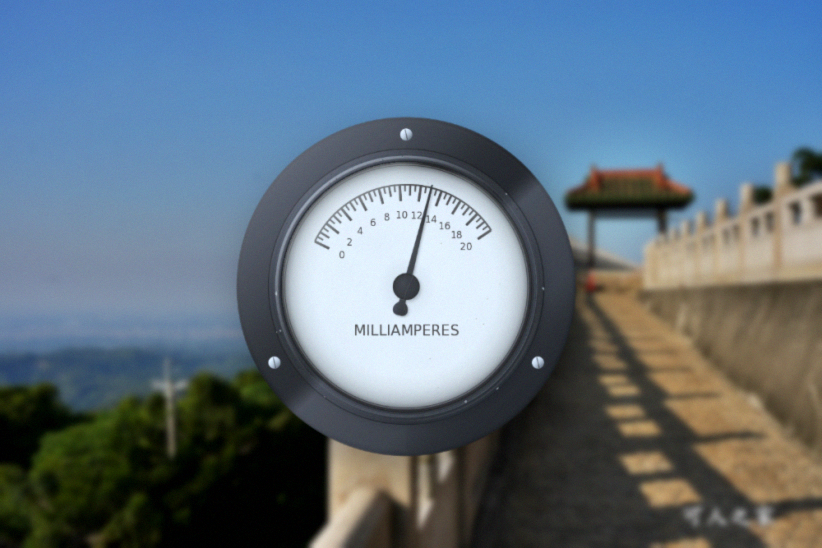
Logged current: 13
